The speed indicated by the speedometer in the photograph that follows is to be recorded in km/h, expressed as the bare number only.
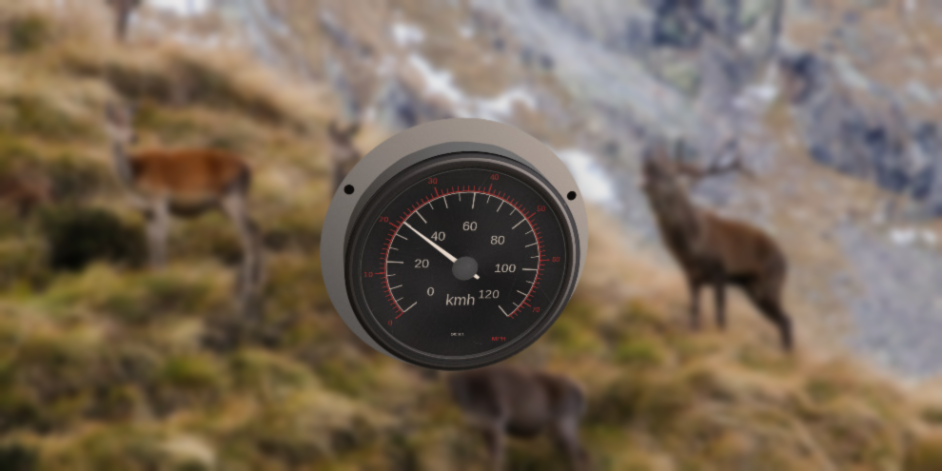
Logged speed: 35
